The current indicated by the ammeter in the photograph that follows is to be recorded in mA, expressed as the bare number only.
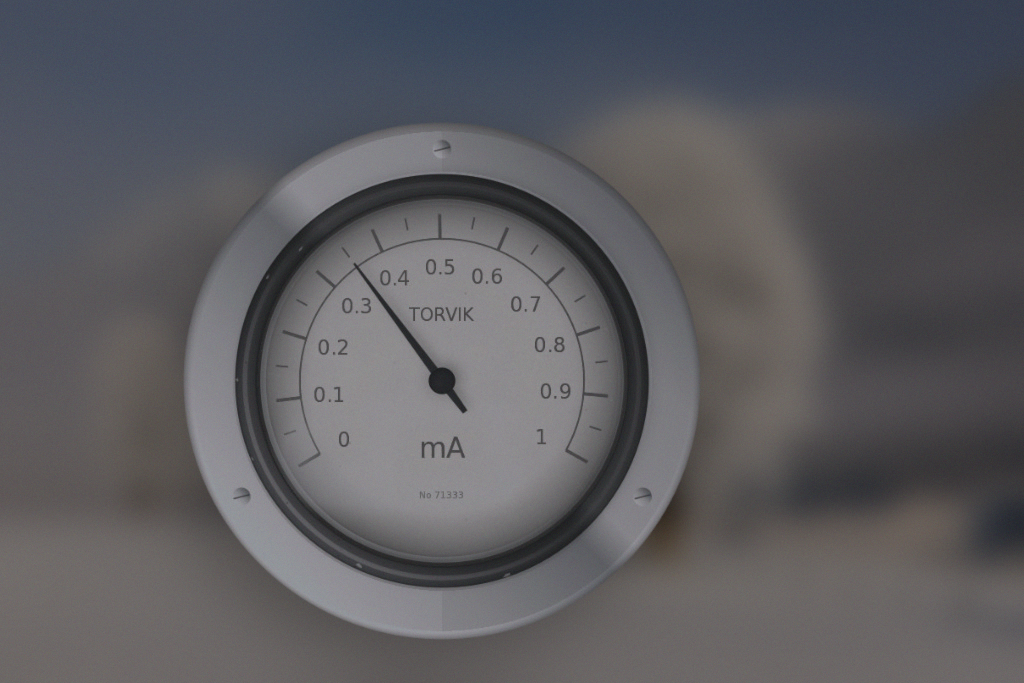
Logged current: 0.35
